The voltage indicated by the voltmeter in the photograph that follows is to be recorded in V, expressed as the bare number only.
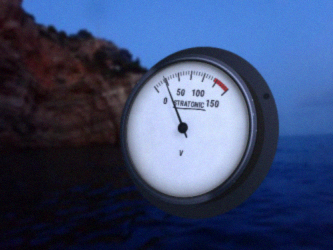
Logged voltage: 25
